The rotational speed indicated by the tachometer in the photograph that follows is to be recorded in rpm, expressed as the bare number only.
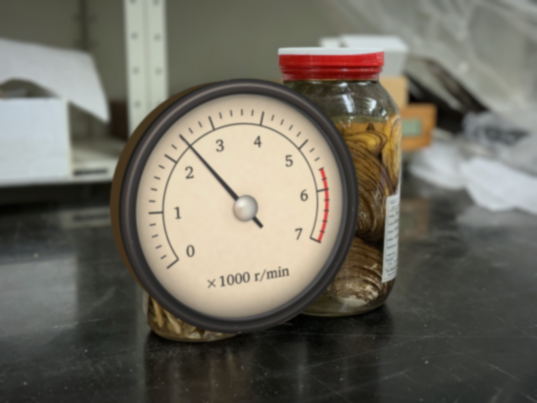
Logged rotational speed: 2400
